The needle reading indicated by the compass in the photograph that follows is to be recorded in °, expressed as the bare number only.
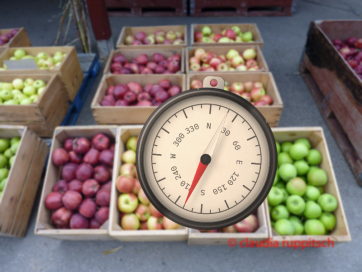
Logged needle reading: 200
